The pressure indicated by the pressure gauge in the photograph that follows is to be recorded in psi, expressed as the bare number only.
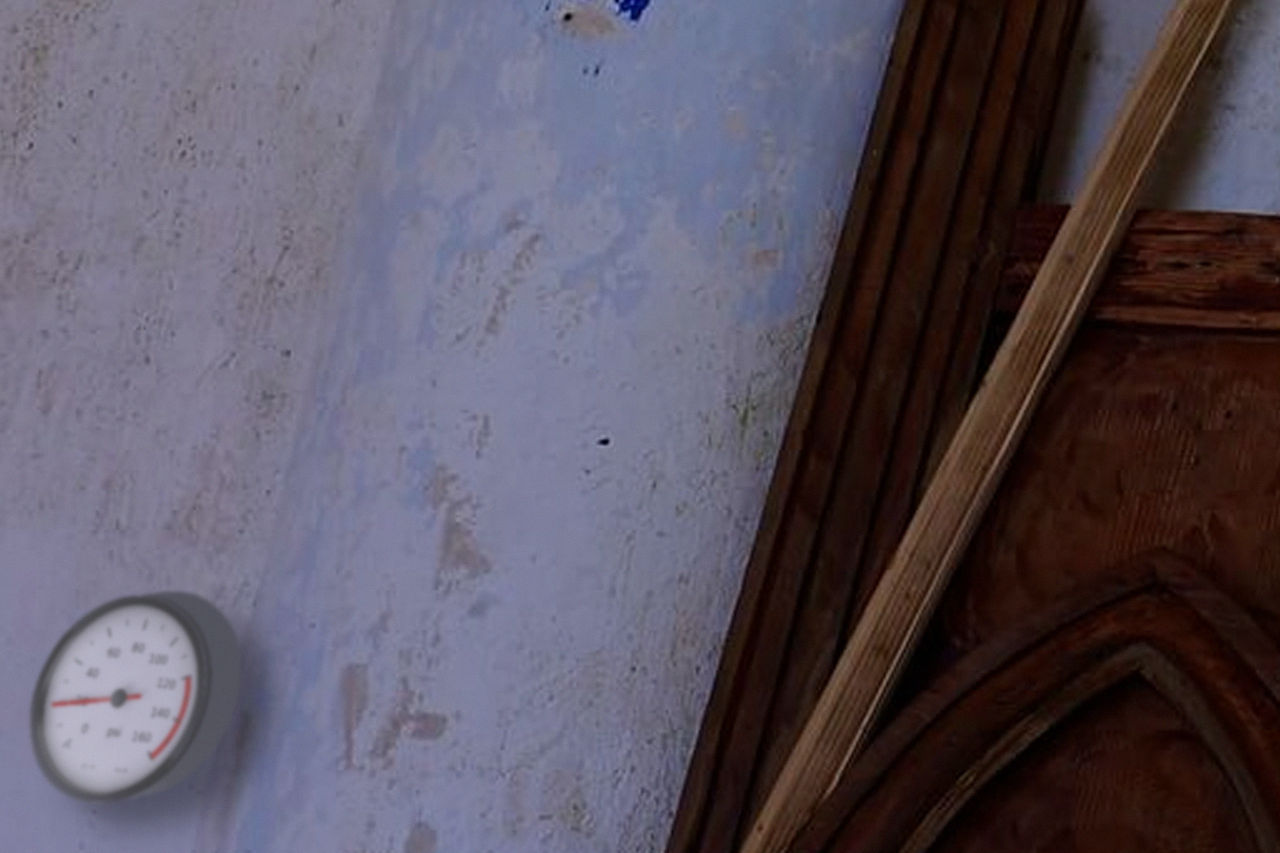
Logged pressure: 20
